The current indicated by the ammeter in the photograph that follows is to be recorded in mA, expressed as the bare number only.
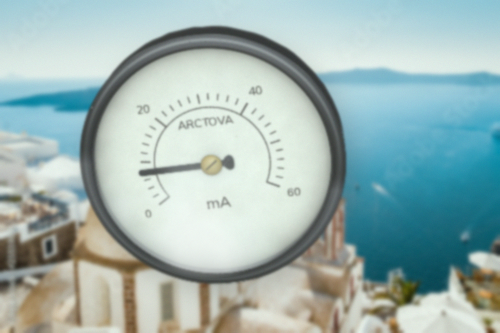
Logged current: 8
